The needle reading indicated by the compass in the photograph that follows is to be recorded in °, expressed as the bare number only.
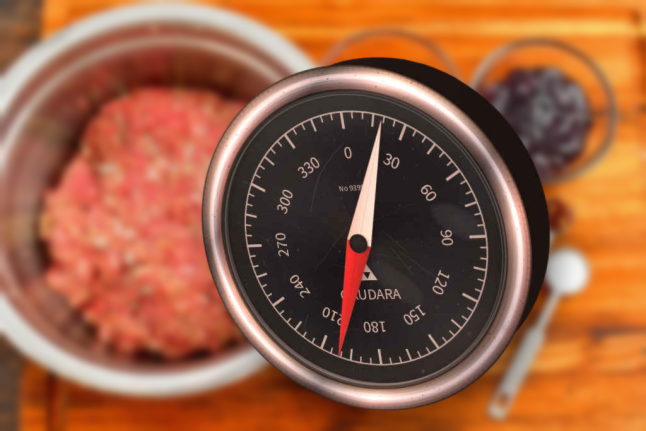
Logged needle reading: 200
